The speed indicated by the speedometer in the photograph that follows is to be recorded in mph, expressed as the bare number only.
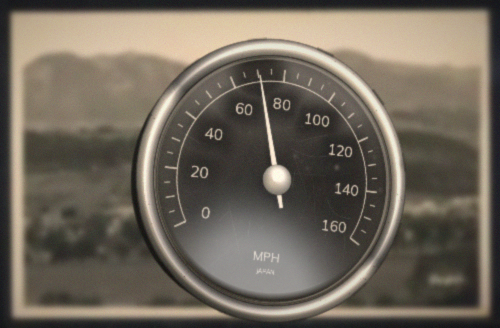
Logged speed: 70
